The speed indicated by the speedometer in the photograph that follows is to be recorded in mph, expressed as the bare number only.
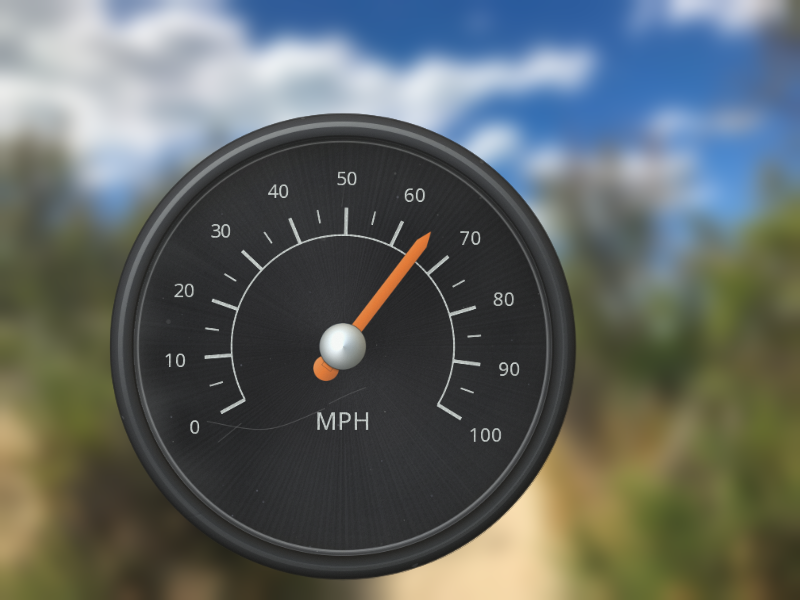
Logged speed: 65
